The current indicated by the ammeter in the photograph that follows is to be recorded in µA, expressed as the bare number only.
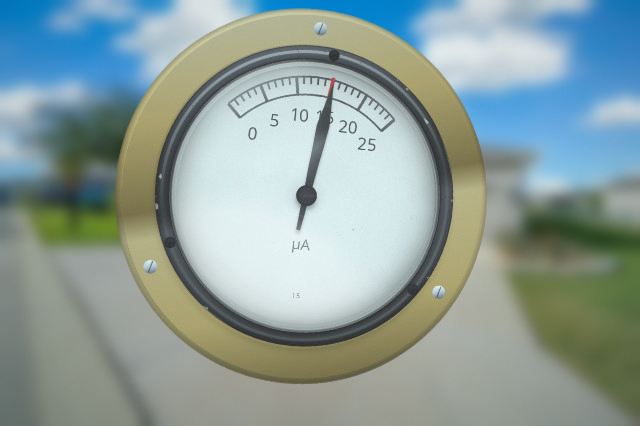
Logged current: 15
